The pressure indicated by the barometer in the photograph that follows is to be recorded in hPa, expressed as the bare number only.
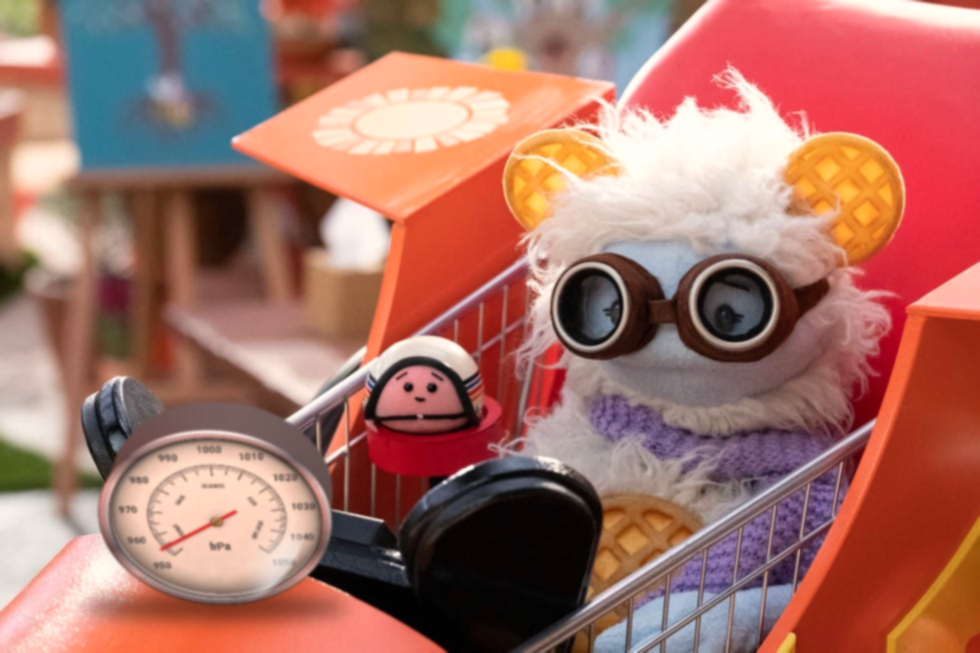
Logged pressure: 955
